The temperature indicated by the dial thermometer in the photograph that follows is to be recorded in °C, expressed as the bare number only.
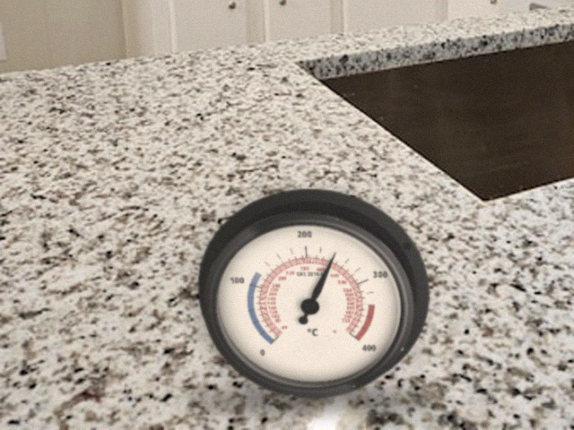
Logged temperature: 240
